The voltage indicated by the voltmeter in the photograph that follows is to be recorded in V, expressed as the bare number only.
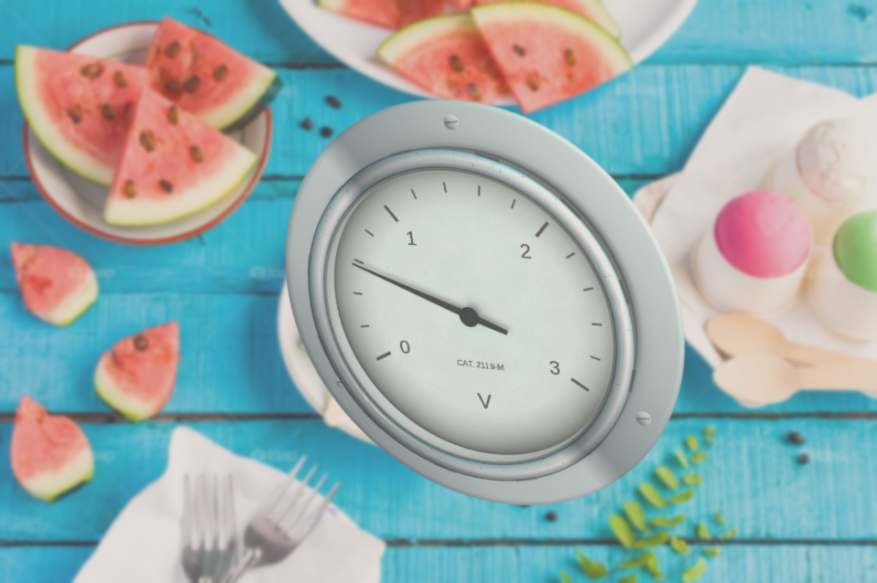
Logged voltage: 0.6
